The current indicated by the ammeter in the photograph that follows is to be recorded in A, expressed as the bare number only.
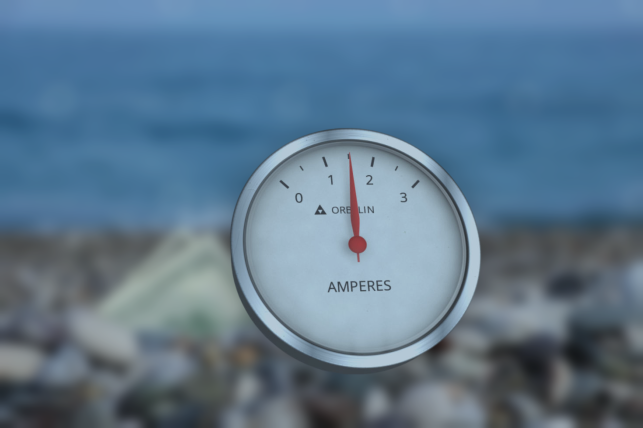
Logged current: 1.5
